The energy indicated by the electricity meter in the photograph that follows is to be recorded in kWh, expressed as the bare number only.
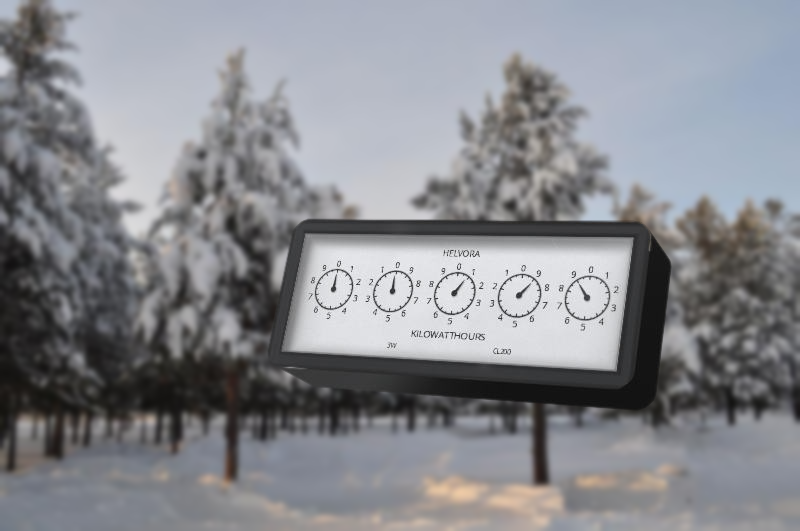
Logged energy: 89
